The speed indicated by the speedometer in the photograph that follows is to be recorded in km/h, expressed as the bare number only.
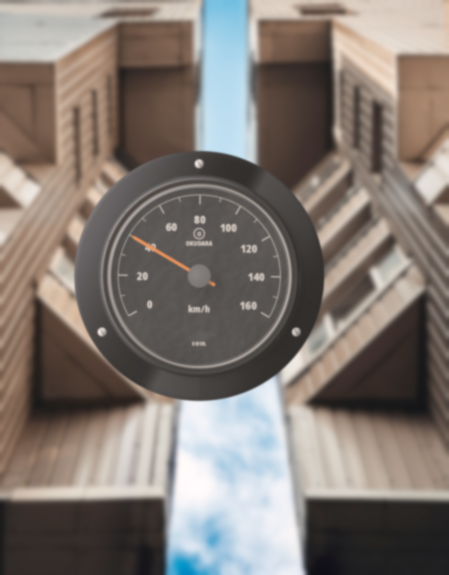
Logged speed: 40
